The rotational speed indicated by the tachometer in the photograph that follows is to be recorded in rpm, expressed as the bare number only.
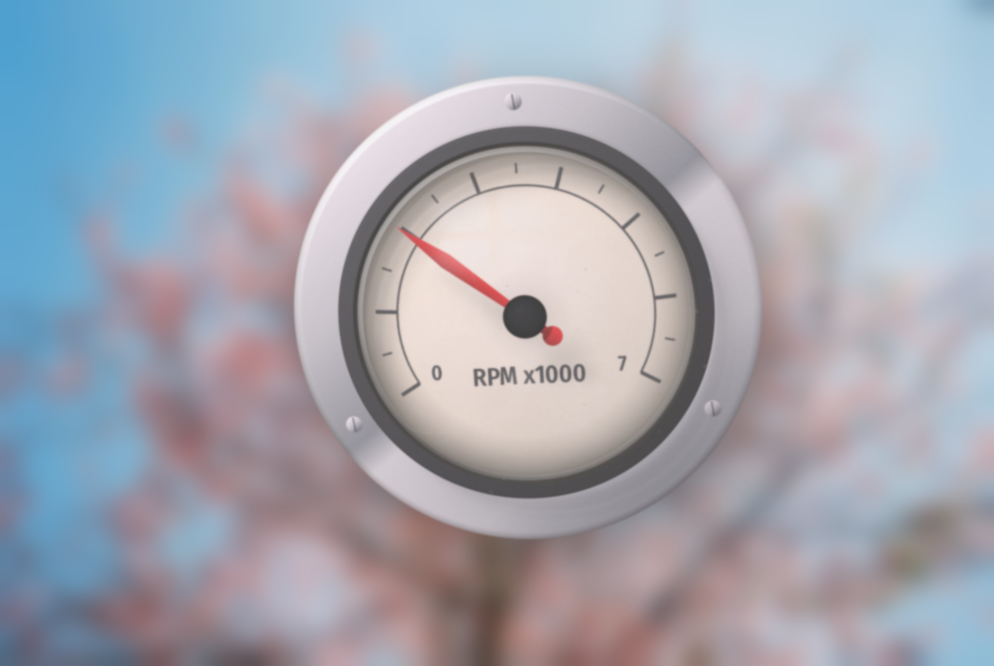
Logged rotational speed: 2000
